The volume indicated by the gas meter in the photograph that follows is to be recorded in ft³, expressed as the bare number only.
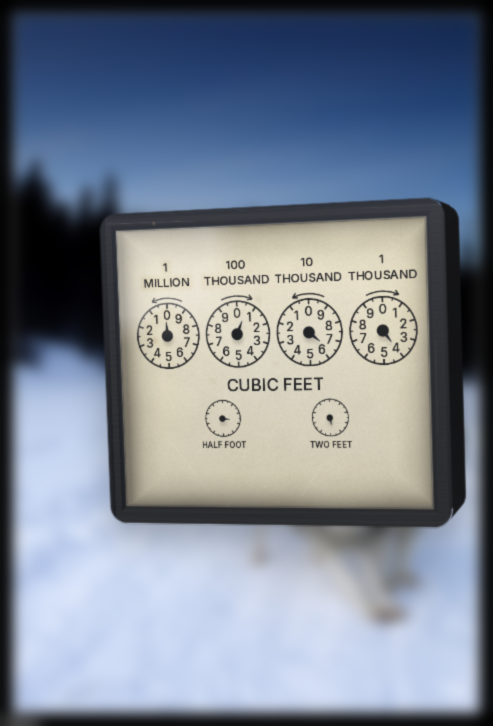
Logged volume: 6400
